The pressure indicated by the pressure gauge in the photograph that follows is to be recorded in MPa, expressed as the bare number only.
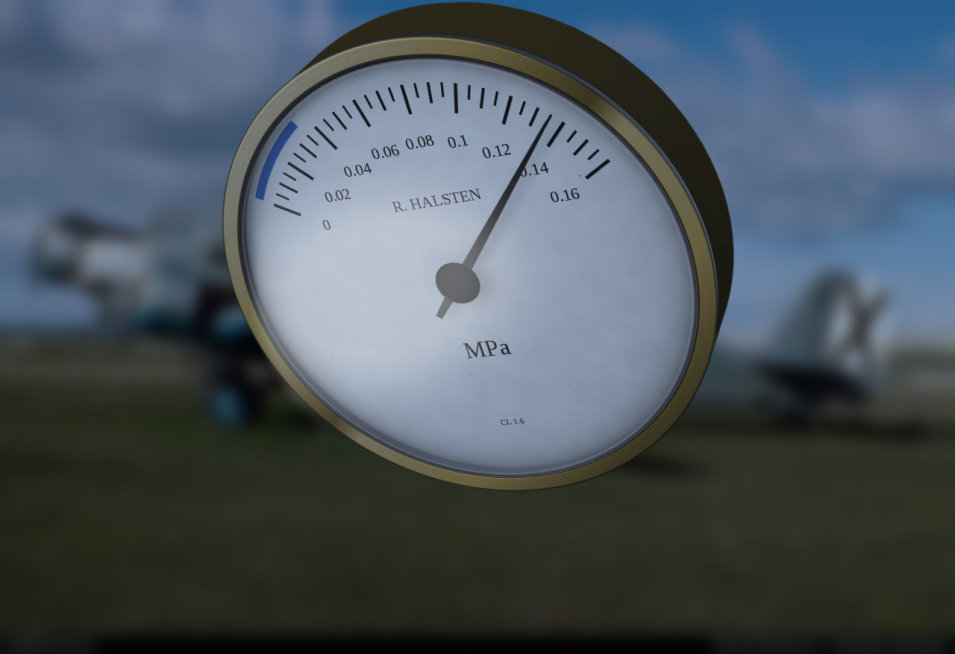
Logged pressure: 0.135
